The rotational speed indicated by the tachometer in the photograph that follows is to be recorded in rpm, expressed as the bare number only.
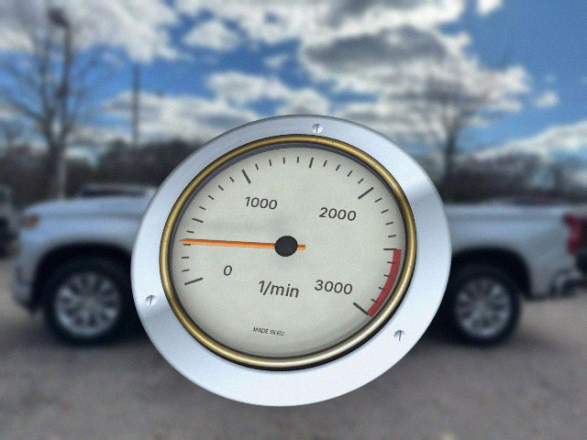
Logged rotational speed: 300
